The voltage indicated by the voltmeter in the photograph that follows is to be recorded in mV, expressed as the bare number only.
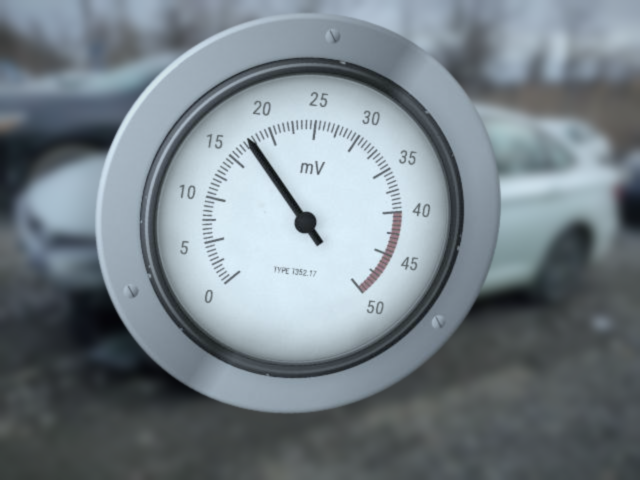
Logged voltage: 17.5
